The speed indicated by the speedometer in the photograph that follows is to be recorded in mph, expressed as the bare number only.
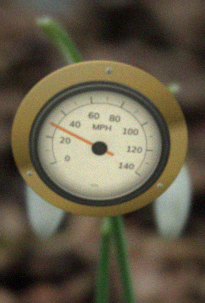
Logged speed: 30
